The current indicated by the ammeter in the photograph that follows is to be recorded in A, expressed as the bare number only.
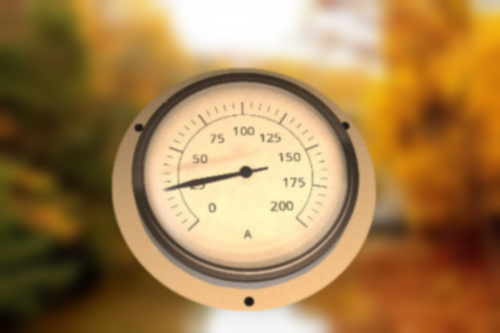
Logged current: 25
